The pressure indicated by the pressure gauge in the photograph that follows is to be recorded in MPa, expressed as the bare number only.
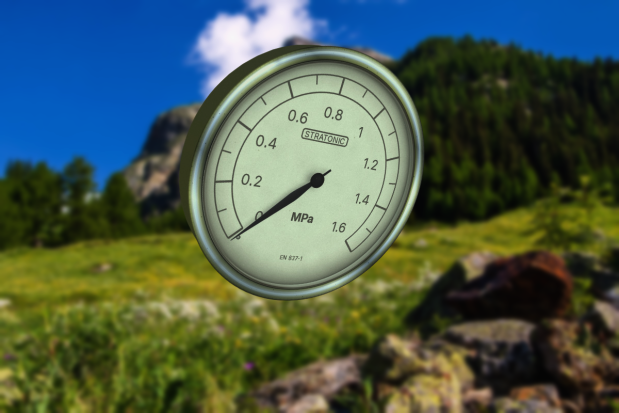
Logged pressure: 0
